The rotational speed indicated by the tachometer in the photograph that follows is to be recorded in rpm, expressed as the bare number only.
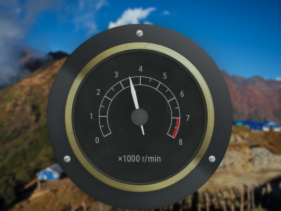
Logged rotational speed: 3500
